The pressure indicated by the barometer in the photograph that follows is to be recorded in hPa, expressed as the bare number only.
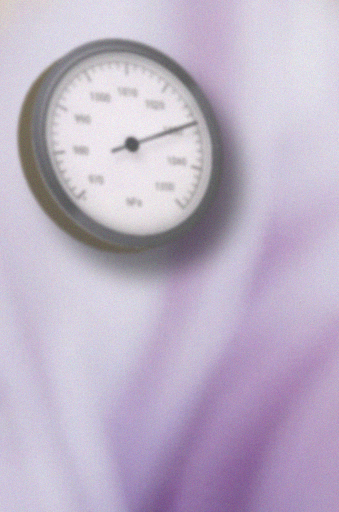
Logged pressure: 1030
